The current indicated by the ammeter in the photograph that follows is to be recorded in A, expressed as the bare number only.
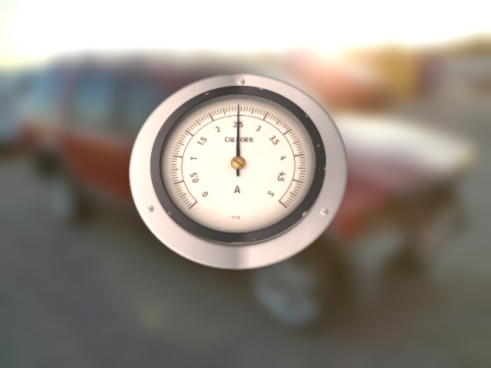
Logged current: 2.5
